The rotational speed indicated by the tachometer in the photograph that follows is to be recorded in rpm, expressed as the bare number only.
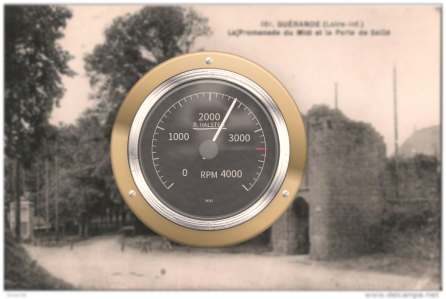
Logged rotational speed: 2400
